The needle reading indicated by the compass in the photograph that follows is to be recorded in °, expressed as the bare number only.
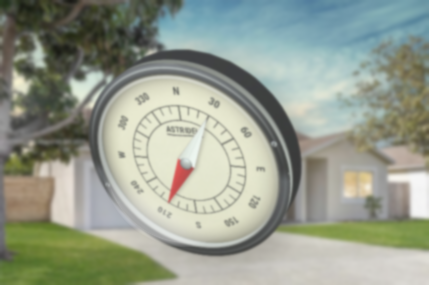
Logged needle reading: 210
